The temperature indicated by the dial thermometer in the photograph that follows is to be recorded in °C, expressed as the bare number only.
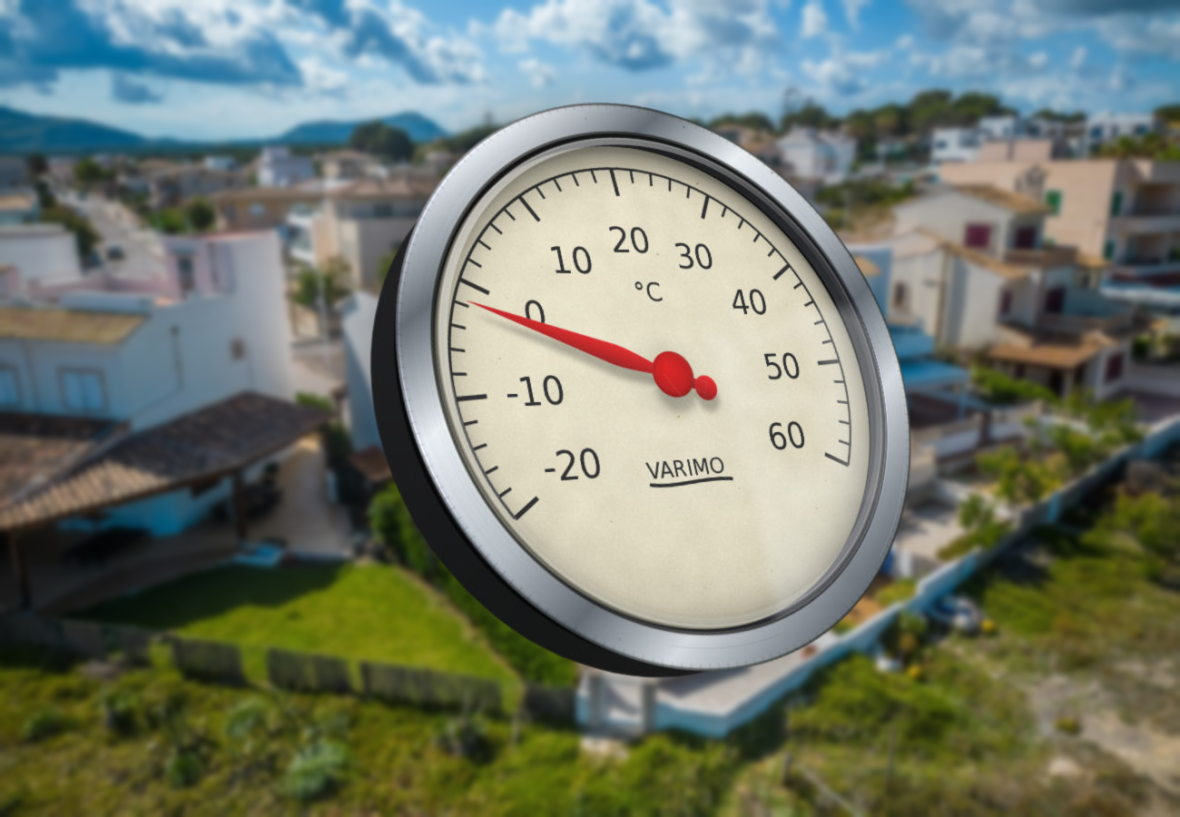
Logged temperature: -2
